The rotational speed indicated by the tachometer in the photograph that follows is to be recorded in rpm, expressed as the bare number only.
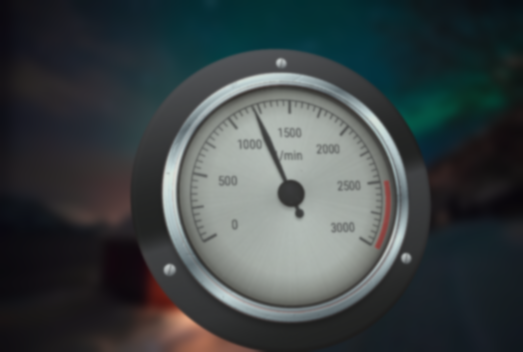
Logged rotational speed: 1200
